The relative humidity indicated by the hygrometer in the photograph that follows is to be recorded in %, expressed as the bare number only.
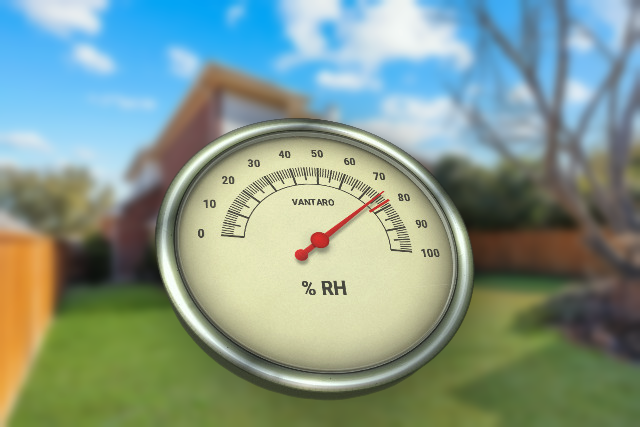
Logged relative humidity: 75
